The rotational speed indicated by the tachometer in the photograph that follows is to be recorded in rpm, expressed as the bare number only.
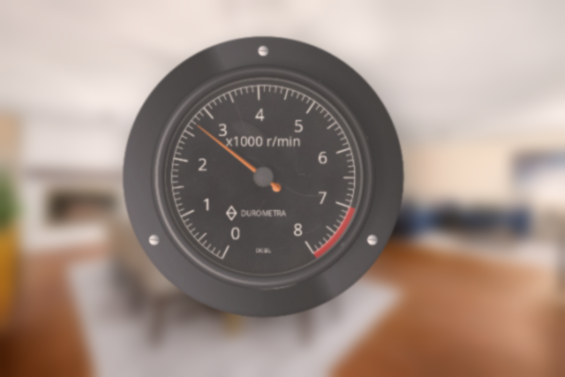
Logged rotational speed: 2700
